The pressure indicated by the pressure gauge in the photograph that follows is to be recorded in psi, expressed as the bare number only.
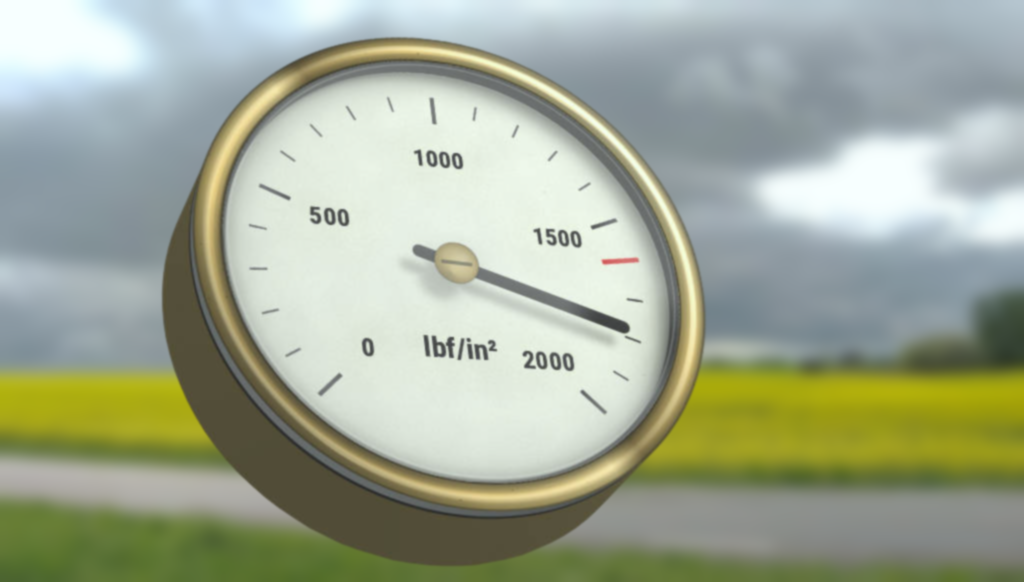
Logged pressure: 1800
